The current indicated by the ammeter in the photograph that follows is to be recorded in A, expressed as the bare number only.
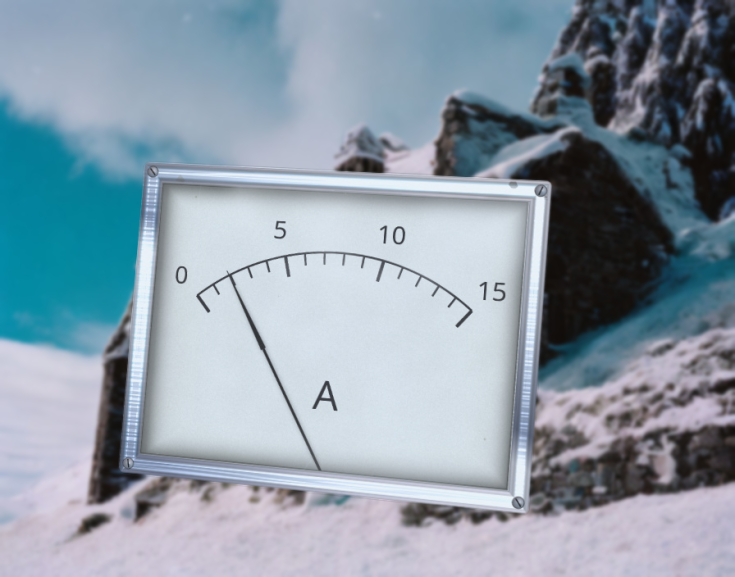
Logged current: 2
